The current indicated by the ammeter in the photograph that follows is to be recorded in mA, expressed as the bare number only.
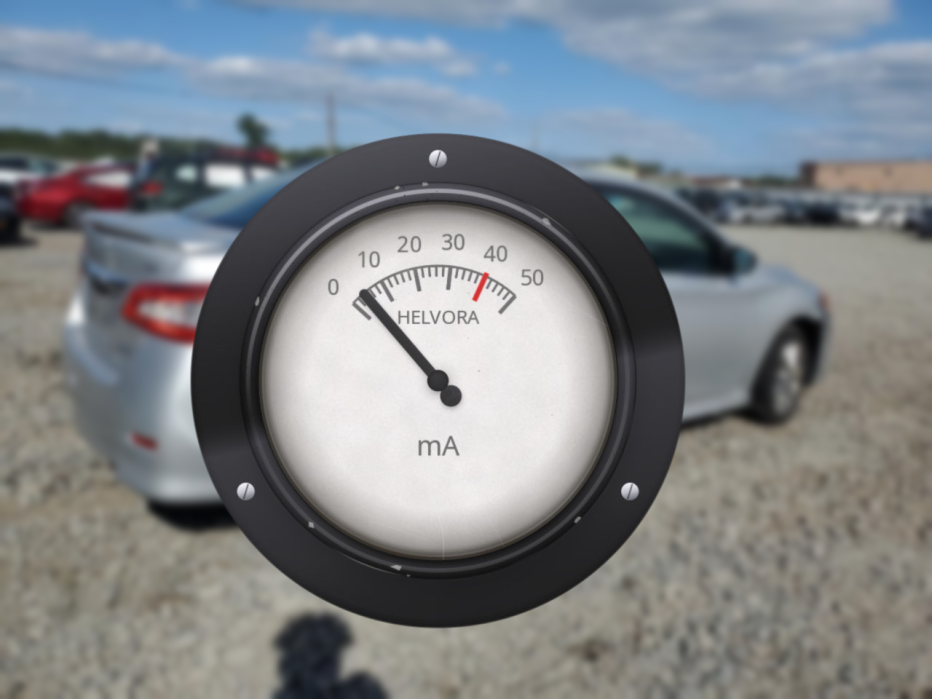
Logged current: 4
